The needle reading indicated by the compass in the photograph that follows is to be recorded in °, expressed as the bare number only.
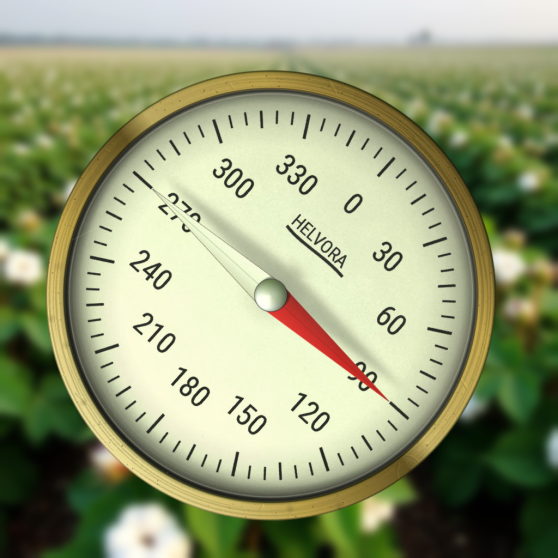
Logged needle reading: 90
